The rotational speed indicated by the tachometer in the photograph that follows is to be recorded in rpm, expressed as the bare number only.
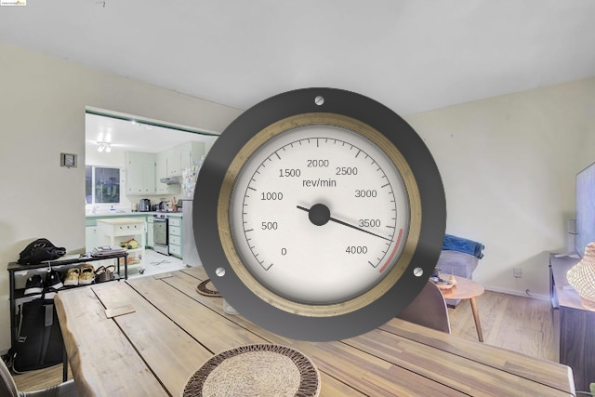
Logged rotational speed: 3650
